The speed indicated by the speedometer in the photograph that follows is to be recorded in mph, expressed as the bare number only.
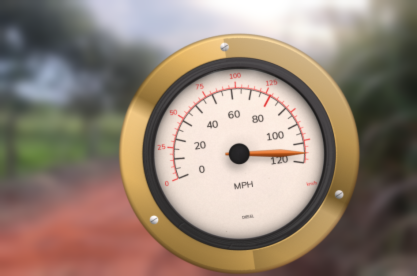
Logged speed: 115
